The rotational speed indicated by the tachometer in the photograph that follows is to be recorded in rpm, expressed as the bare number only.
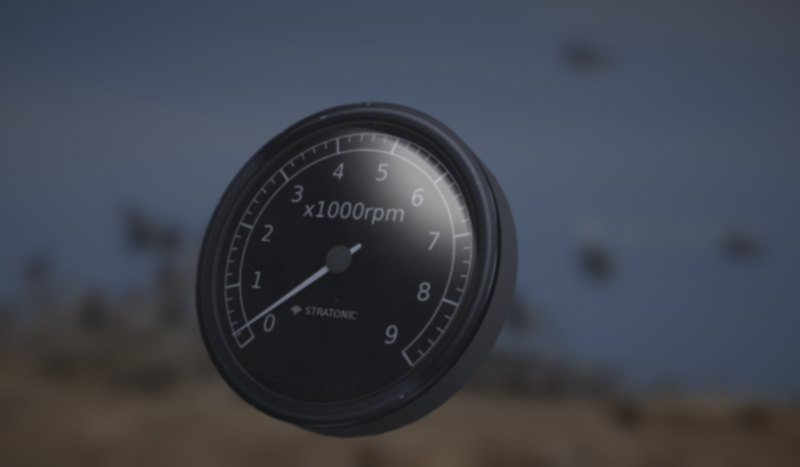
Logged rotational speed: 200
